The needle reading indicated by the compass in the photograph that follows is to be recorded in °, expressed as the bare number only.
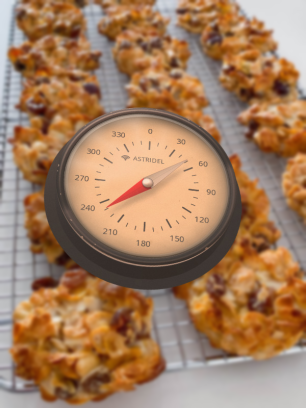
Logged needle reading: 230
